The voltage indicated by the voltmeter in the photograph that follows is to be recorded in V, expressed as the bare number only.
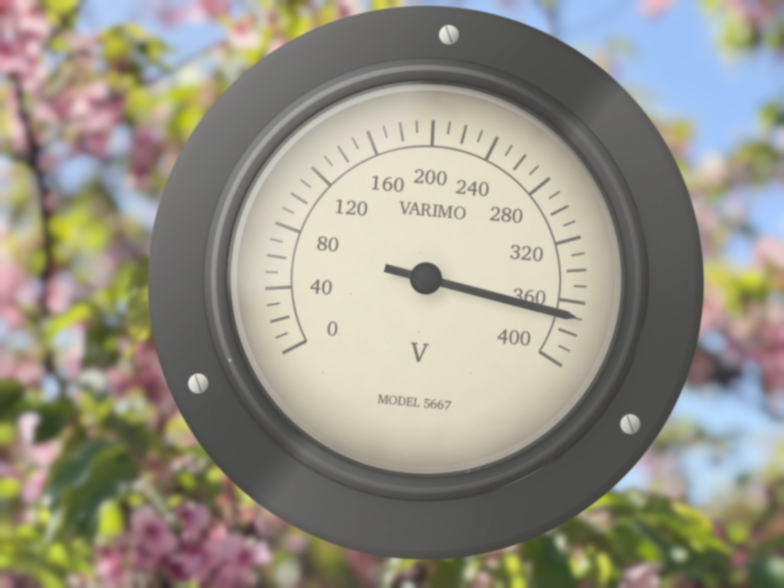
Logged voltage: 370
